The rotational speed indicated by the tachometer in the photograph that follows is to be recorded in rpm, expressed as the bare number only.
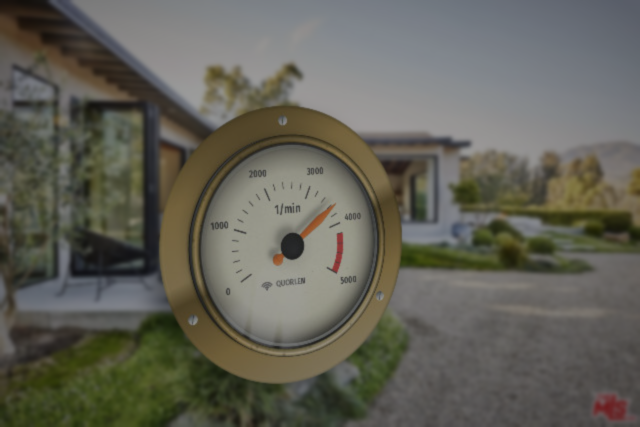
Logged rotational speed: 3600
